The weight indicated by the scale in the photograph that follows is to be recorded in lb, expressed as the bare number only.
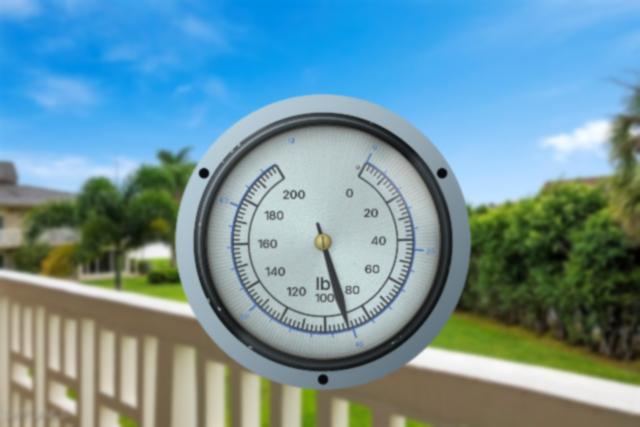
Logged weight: 90
